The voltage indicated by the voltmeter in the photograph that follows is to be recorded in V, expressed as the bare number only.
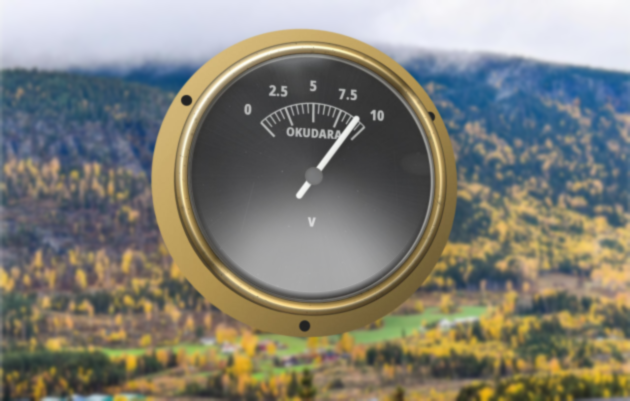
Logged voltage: 9
